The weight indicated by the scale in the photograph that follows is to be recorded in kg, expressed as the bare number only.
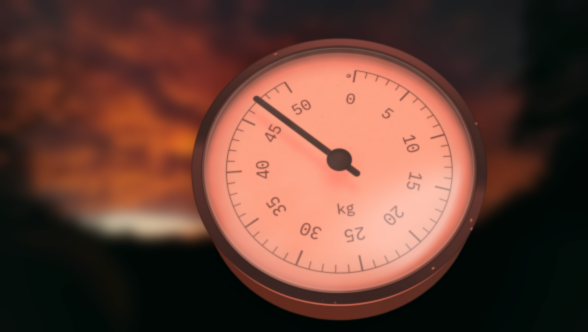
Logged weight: 47
